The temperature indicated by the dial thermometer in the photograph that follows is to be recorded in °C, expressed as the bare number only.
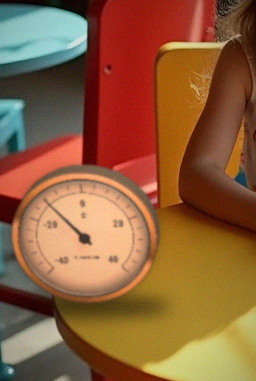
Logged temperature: -12
